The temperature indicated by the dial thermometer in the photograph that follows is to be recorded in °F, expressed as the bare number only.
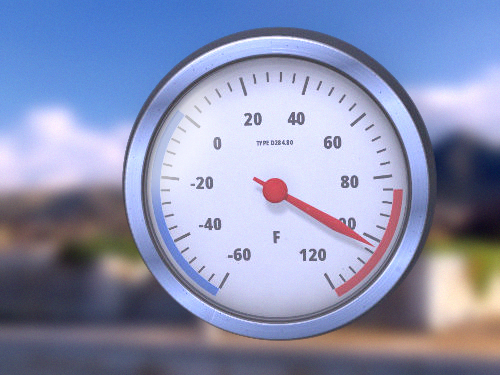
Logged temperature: 102
